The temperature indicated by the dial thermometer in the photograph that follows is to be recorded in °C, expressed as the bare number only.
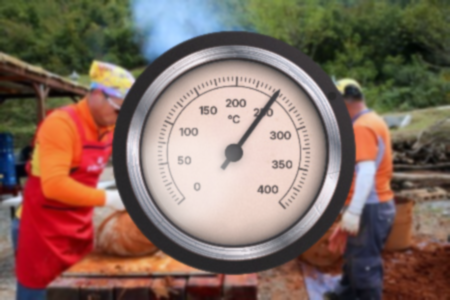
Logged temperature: 250
